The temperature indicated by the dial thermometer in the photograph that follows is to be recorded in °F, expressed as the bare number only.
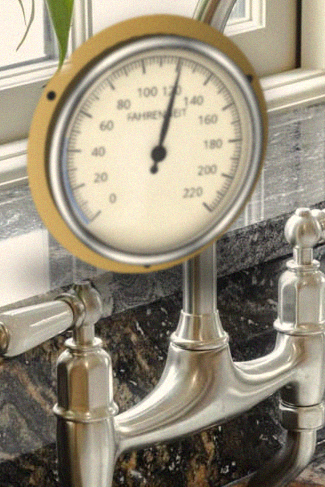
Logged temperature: 120
